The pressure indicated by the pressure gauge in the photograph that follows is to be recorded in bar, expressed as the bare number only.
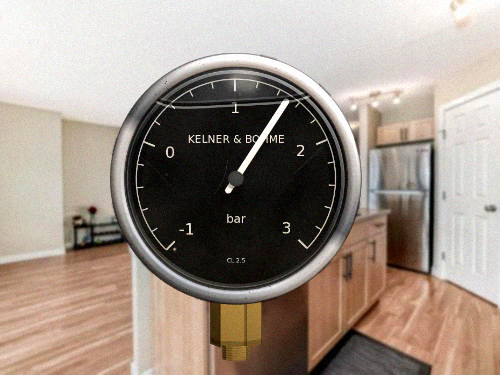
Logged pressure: 1.5
